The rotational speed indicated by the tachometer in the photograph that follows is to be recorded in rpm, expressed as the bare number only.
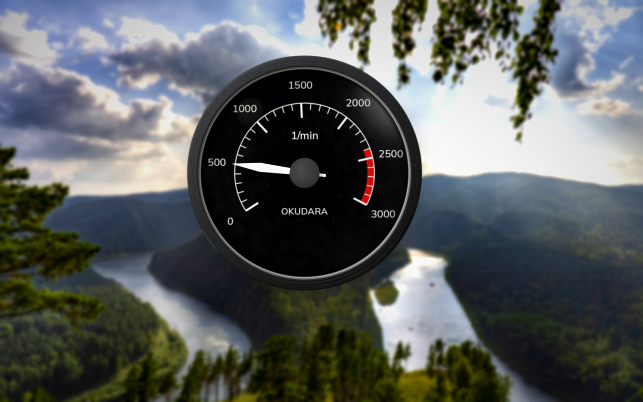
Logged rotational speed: 500
